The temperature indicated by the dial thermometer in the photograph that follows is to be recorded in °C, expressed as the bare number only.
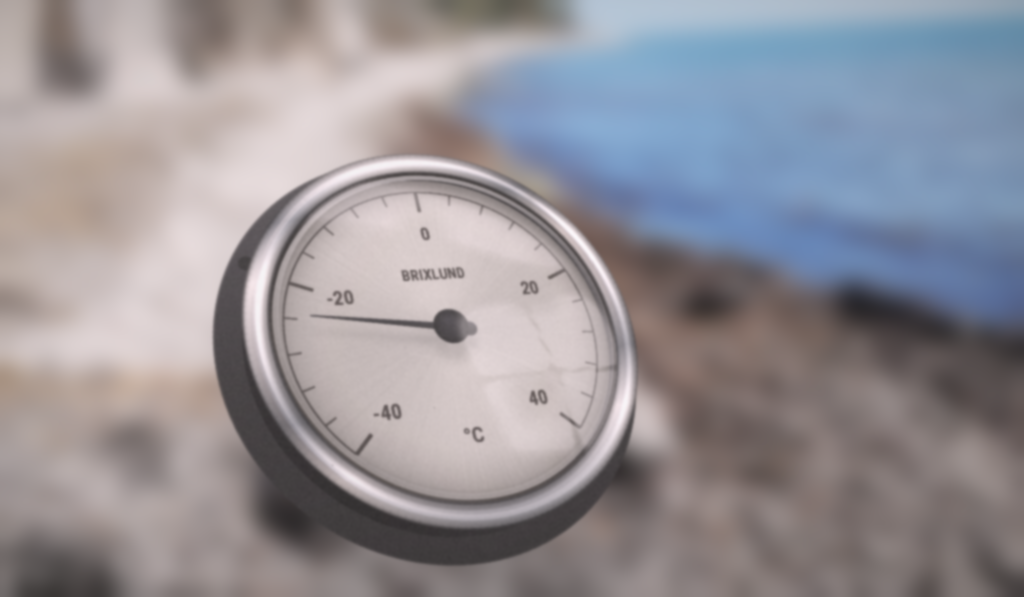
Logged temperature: -24
